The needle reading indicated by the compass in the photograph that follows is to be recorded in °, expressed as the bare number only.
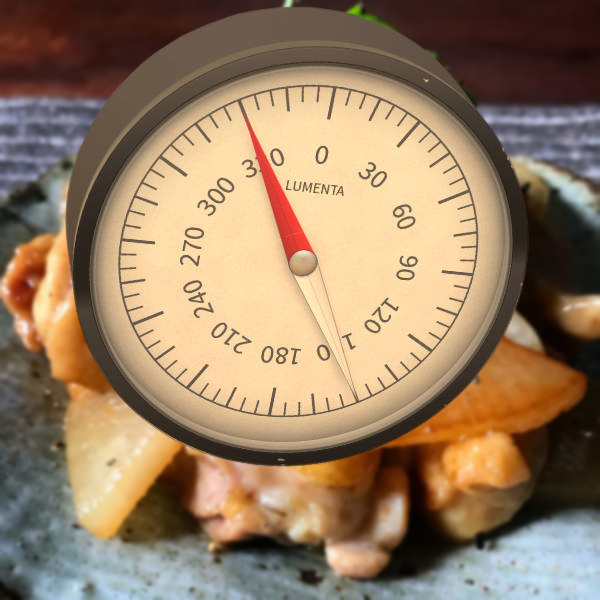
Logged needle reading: 330
